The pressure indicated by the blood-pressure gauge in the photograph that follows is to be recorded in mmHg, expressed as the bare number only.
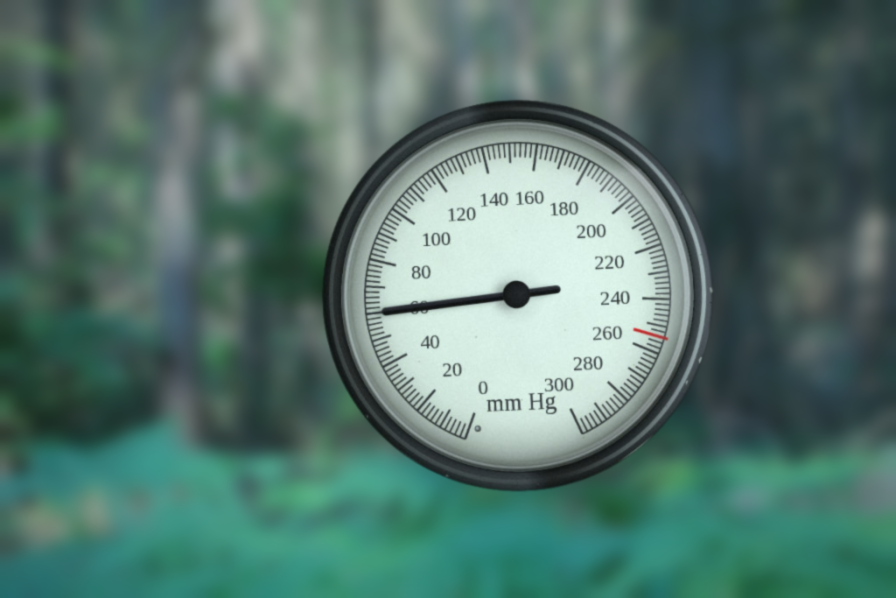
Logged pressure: 60
